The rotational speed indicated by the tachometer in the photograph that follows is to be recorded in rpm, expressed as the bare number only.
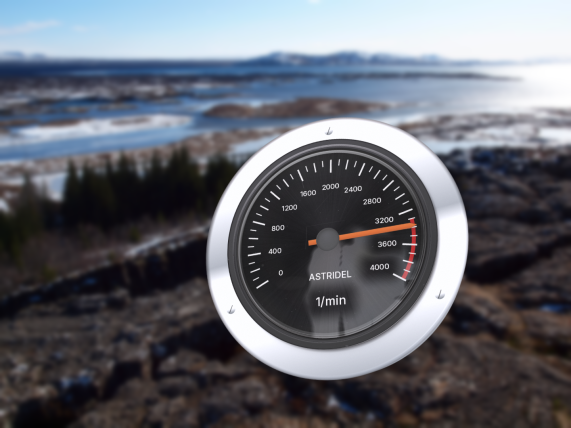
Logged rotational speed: 3400
